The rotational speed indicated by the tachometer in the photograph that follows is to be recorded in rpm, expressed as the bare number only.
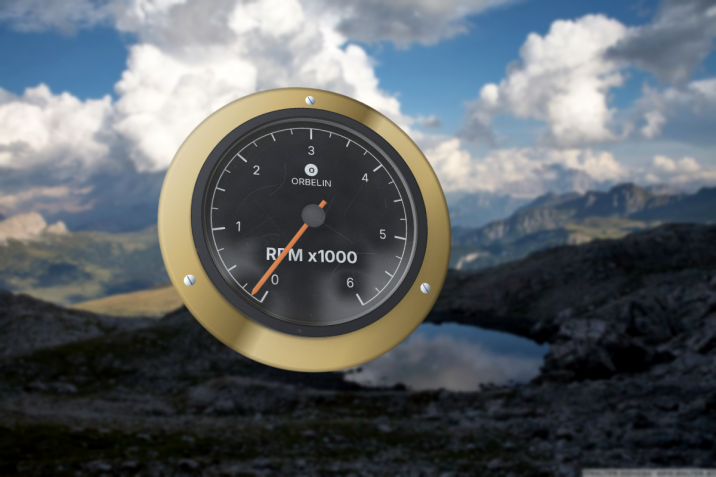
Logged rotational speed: 125
